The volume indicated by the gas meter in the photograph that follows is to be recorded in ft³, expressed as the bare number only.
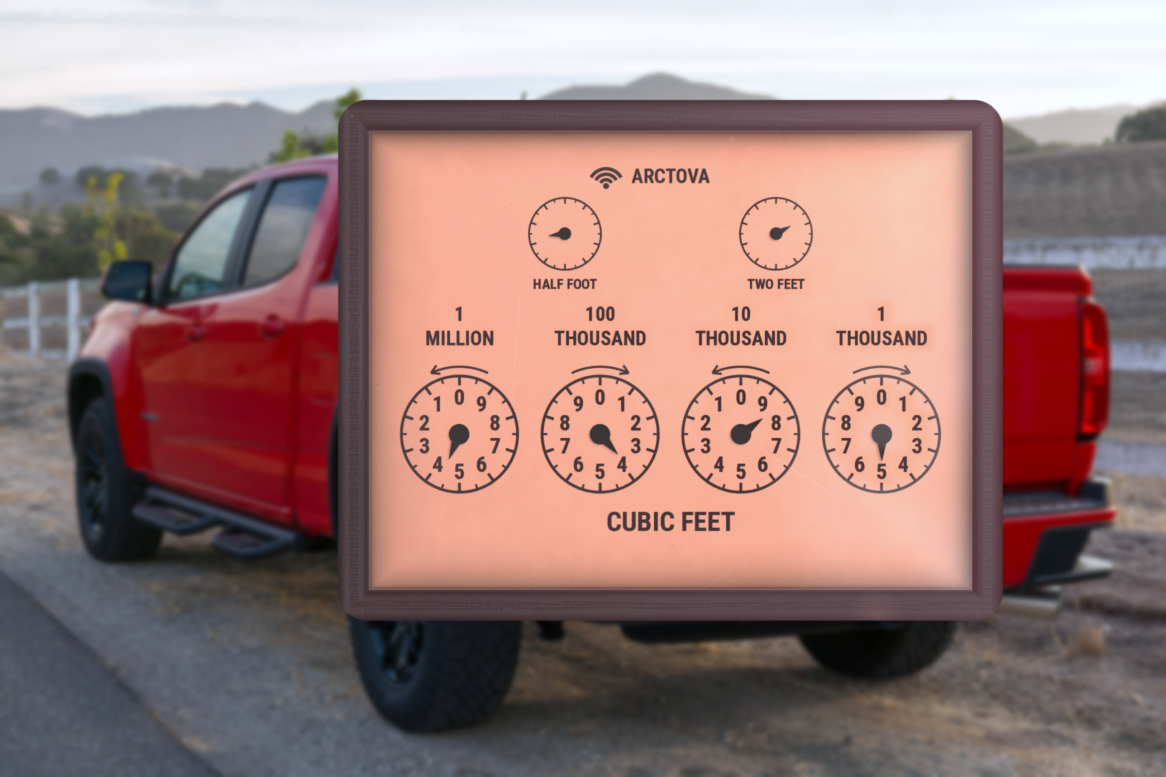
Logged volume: 438500
